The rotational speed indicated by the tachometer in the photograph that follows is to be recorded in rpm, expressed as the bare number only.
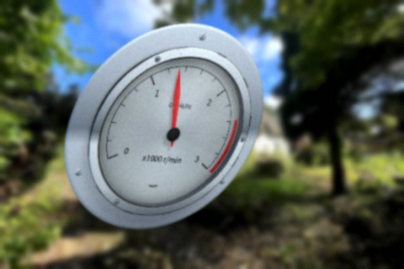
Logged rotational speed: 1300
